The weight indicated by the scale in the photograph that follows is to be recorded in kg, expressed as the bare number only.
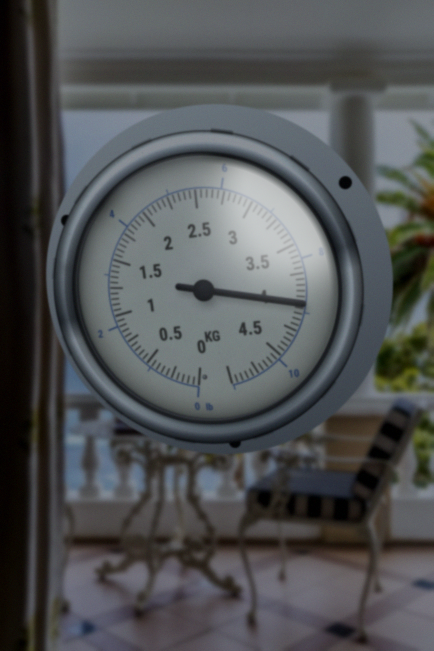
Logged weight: 4
